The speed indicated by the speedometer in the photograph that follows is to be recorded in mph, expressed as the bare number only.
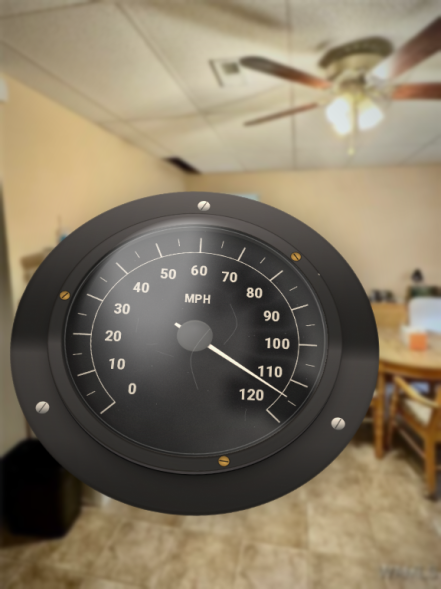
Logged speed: 115
